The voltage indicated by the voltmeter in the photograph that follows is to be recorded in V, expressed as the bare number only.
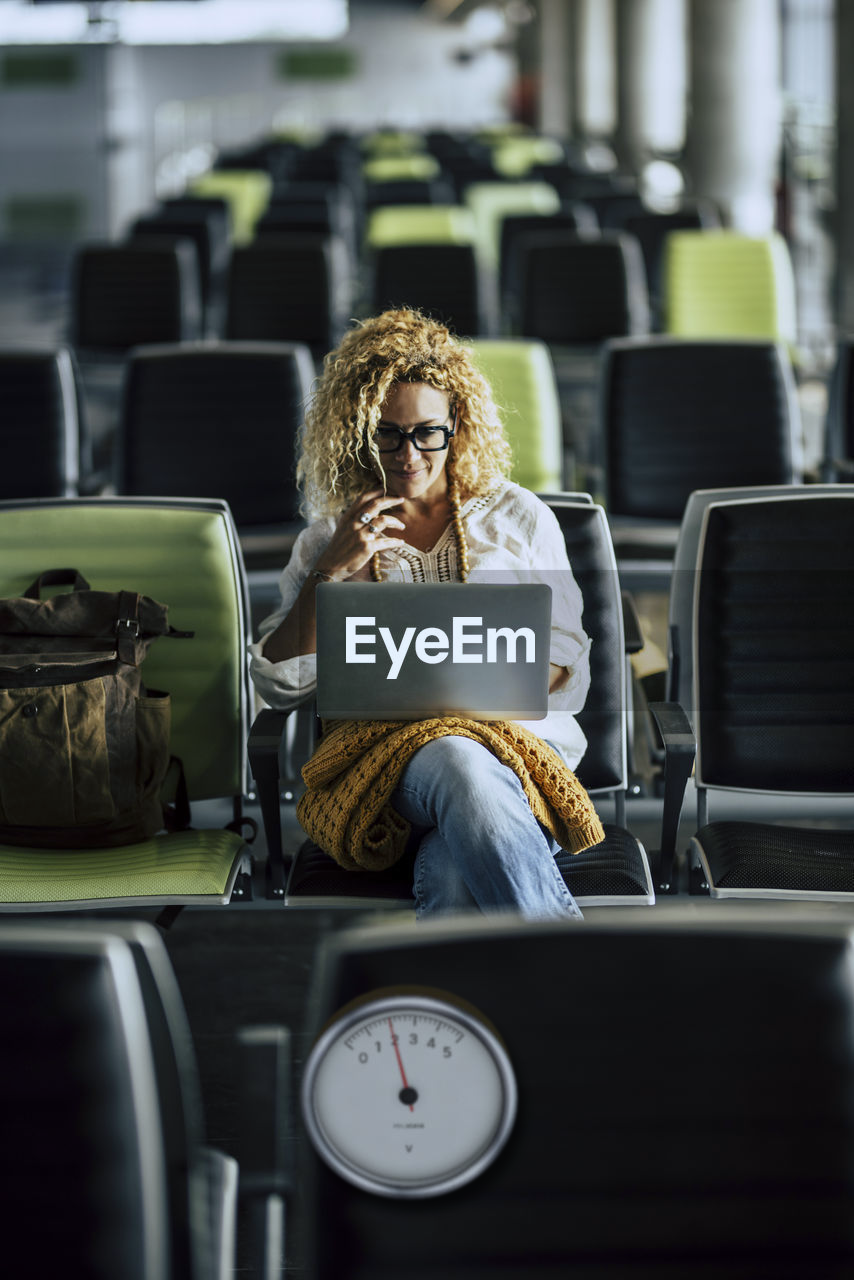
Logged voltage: 2
